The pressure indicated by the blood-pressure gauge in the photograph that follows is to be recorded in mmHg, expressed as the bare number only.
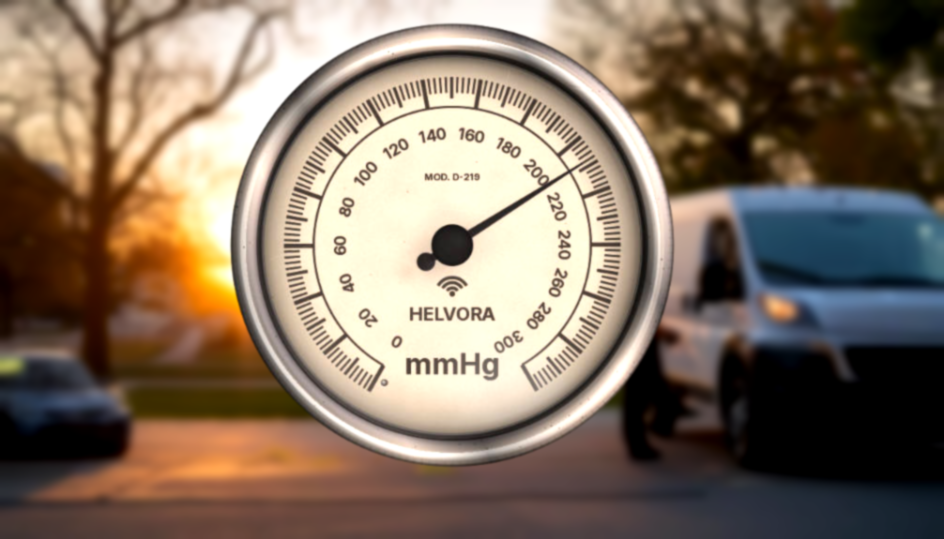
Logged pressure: 208
